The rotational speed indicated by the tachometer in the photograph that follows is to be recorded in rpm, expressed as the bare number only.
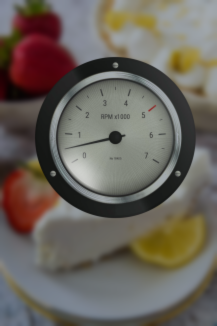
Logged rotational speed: 500
